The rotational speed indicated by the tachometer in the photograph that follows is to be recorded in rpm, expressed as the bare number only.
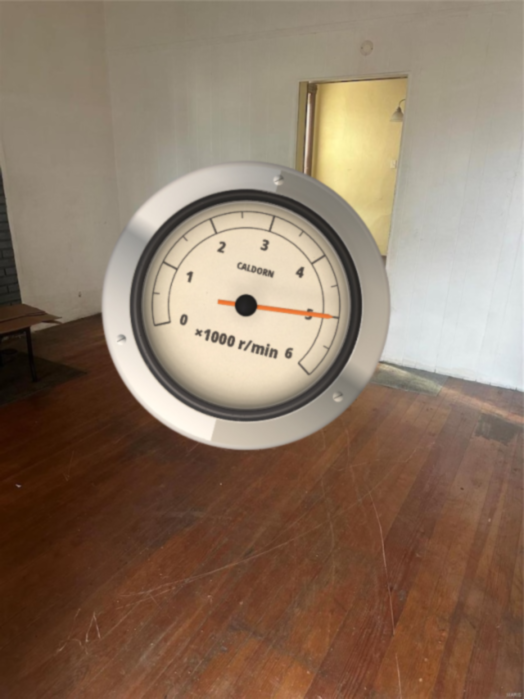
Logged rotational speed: 5000
